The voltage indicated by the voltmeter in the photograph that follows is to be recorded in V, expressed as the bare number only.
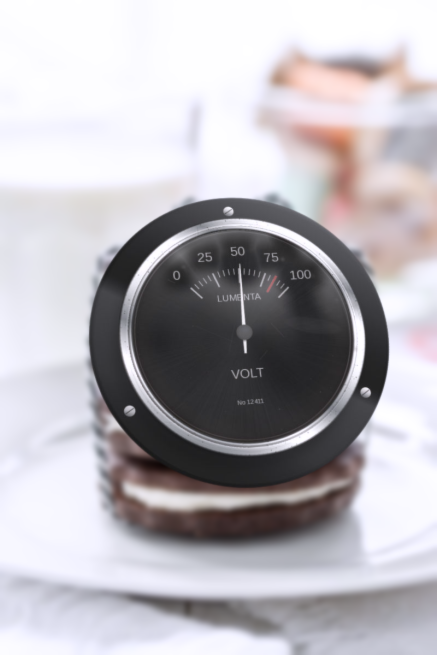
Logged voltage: 50
